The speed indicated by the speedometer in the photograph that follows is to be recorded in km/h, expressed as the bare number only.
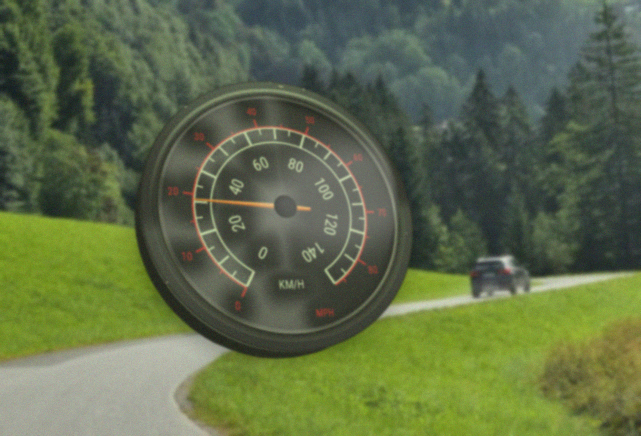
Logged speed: 30
